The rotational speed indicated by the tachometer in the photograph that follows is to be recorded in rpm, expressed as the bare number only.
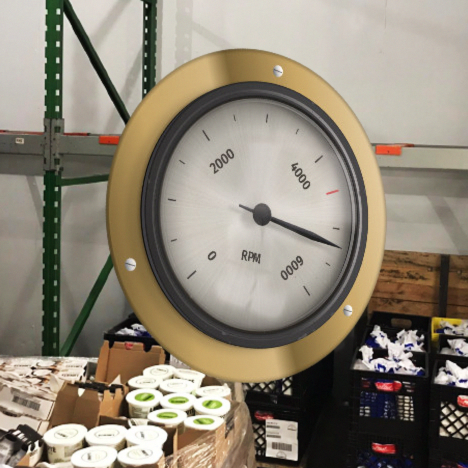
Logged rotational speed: 5250
